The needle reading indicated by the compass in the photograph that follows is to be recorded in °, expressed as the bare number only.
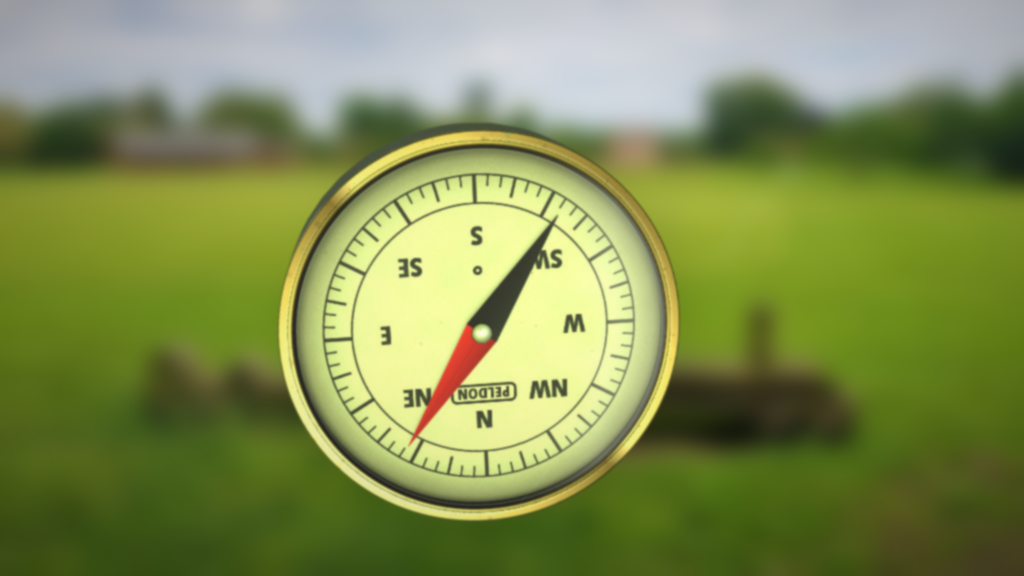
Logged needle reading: 35
